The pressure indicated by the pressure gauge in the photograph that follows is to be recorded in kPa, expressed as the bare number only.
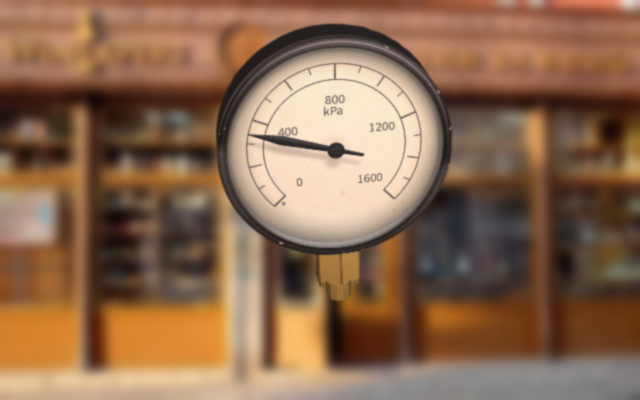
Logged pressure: 350
